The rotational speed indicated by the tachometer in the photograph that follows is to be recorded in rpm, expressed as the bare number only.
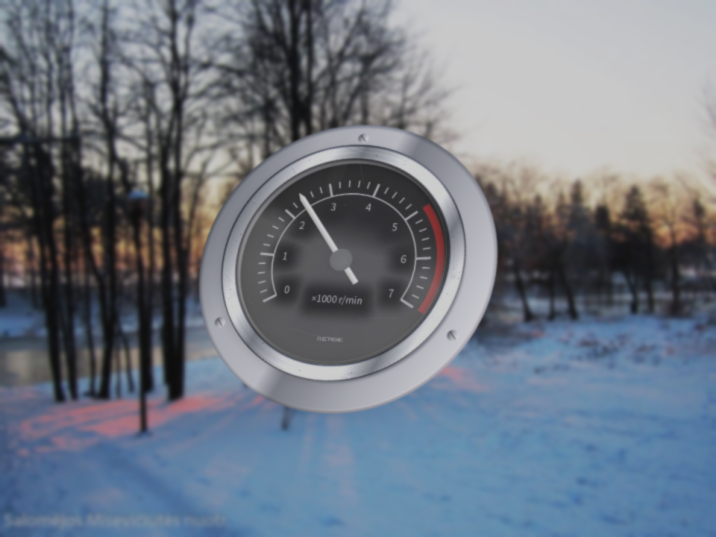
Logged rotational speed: 2400
